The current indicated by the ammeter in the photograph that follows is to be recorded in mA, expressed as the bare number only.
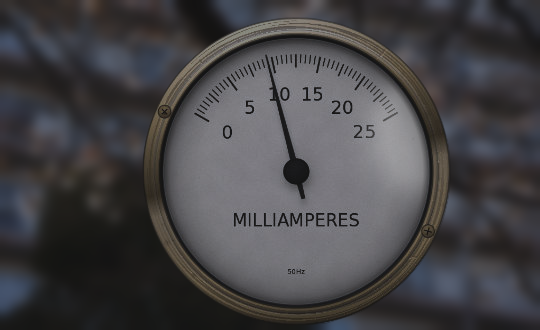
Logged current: 9.5
